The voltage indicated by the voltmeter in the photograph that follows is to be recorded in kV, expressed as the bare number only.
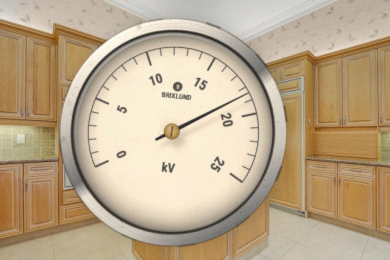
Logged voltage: 18.5
